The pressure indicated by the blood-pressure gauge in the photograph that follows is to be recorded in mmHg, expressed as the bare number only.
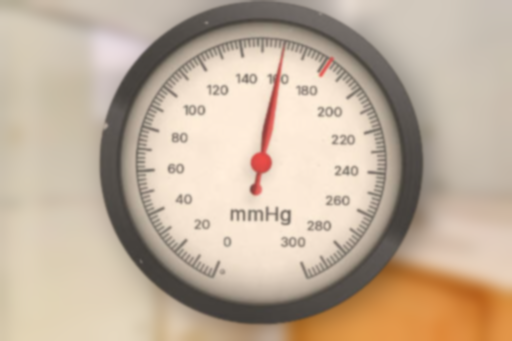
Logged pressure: 160
